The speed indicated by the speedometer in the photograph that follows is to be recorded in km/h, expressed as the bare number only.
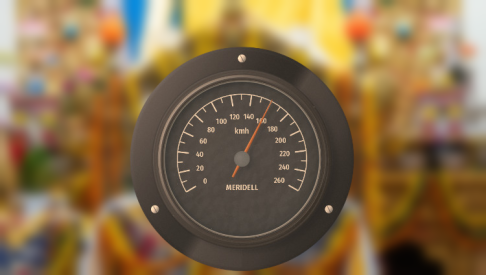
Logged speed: 160
